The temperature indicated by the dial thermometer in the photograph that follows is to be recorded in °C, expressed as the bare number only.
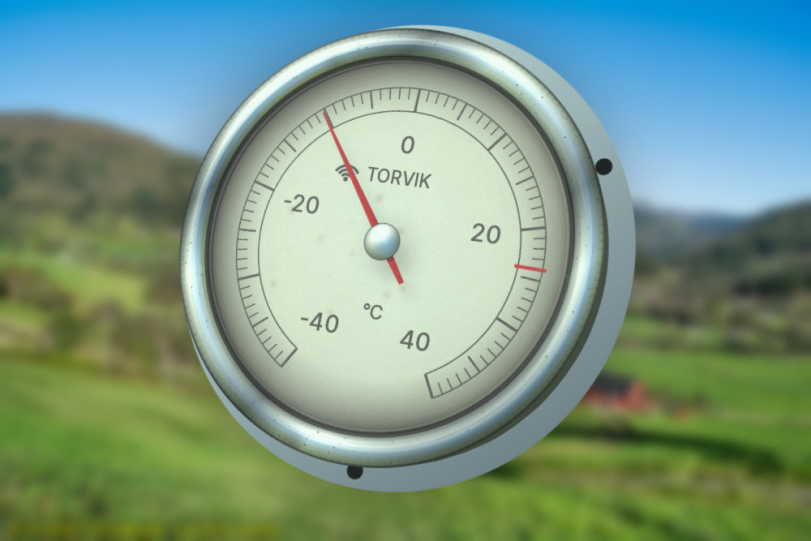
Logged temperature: -10
